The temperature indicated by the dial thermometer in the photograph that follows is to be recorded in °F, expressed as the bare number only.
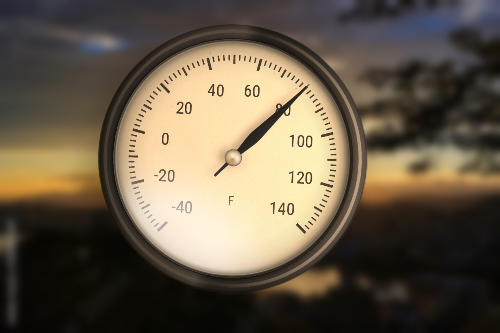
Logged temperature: 80
